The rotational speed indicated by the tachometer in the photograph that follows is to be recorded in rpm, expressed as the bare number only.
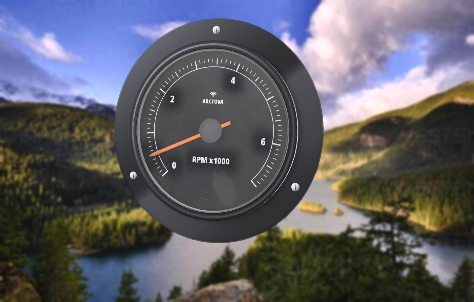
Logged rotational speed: 500
